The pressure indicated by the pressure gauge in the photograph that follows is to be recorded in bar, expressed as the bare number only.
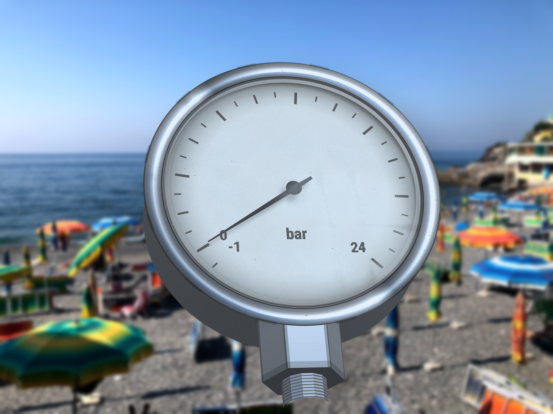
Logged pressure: 0
